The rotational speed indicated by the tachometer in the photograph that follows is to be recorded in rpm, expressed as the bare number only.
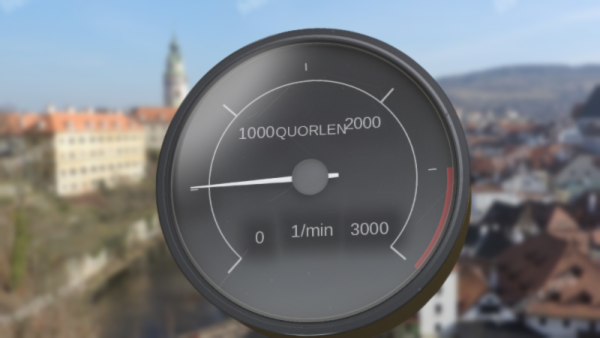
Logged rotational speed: 500
